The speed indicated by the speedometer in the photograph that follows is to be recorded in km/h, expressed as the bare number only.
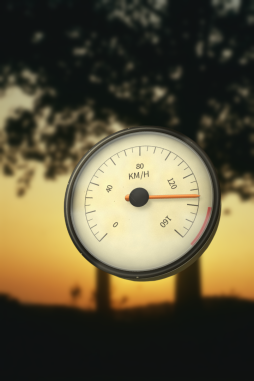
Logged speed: 135
